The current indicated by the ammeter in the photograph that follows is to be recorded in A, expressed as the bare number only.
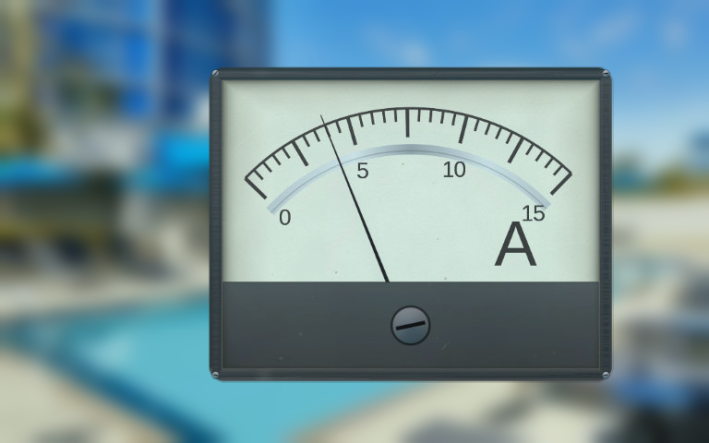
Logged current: 4
